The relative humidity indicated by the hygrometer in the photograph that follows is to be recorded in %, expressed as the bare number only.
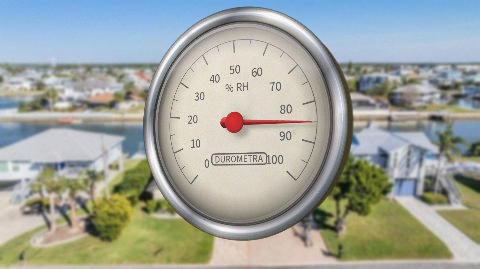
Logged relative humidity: 85
